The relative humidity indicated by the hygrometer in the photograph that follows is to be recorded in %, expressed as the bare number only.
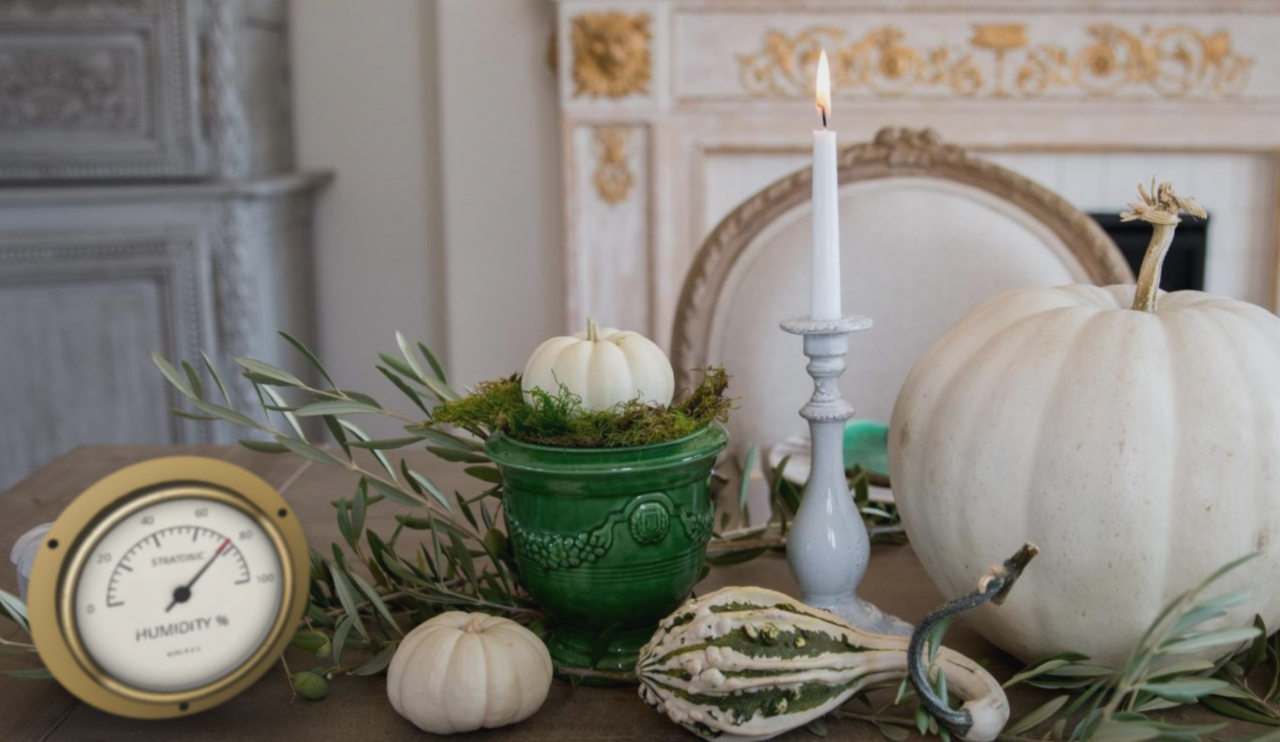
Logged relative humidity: 76
